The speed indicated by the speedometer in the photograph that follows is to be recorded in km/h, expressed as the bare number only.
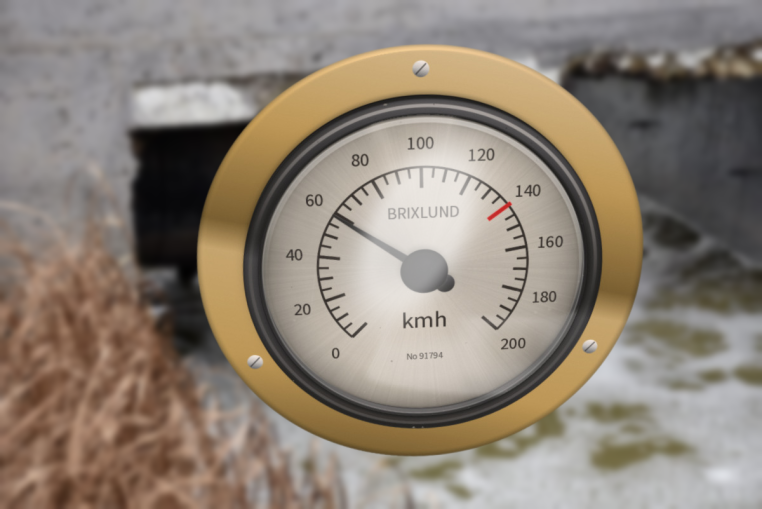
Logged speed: 60
